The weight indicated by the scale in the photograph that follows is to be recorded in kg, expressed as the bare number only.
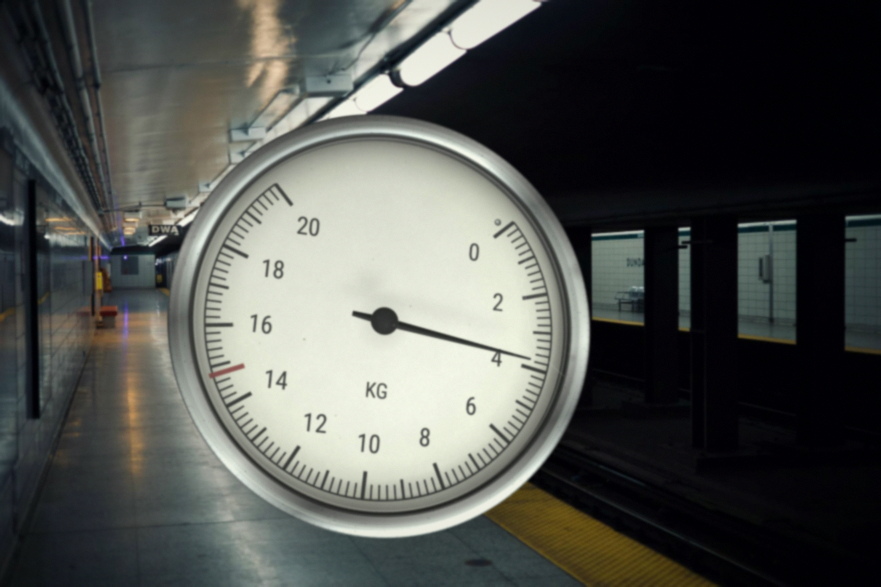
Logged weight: 3.8
